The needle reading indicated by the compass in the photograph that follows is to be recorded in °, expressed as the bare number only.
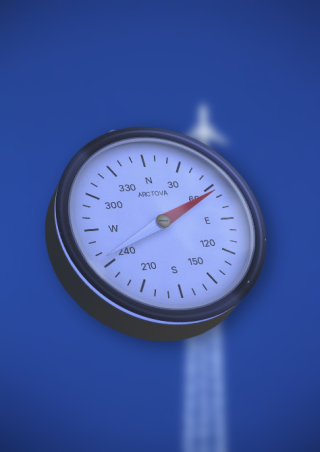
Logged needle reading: 65
